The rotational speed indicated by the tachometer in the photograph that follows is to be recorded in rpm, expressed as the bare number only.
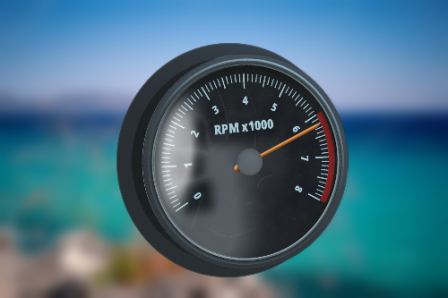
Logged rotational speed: 6200
